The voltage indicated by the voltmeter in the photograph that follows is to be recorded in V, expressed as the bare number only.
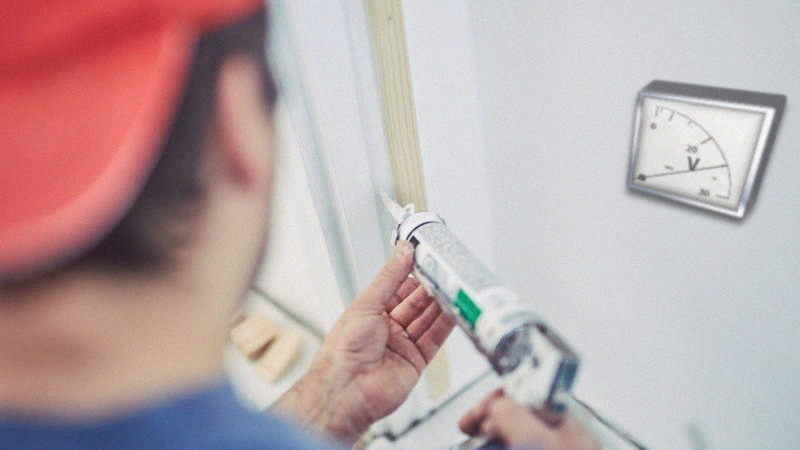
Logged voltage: 25
